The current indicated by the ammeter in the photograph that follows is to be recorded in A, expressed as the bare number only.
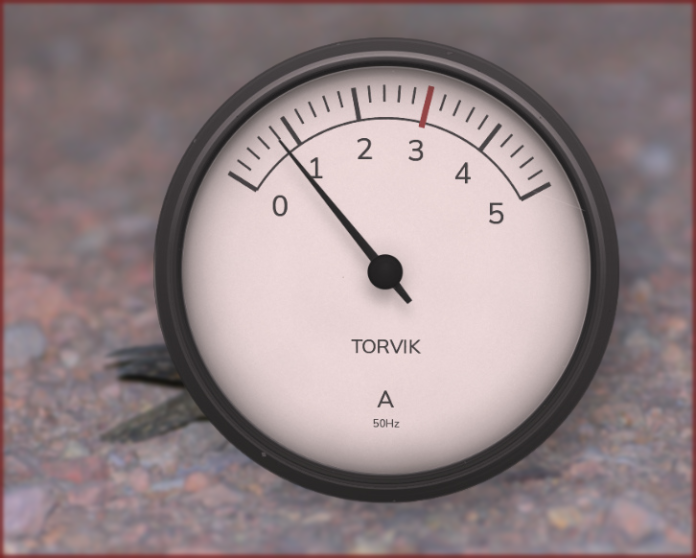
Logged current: 0.8
